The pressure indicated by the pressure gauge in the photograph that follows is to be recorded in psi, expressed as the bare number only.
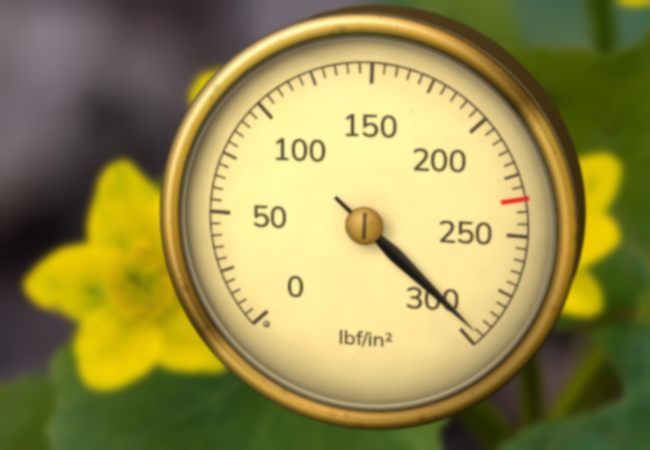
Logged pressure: 295
